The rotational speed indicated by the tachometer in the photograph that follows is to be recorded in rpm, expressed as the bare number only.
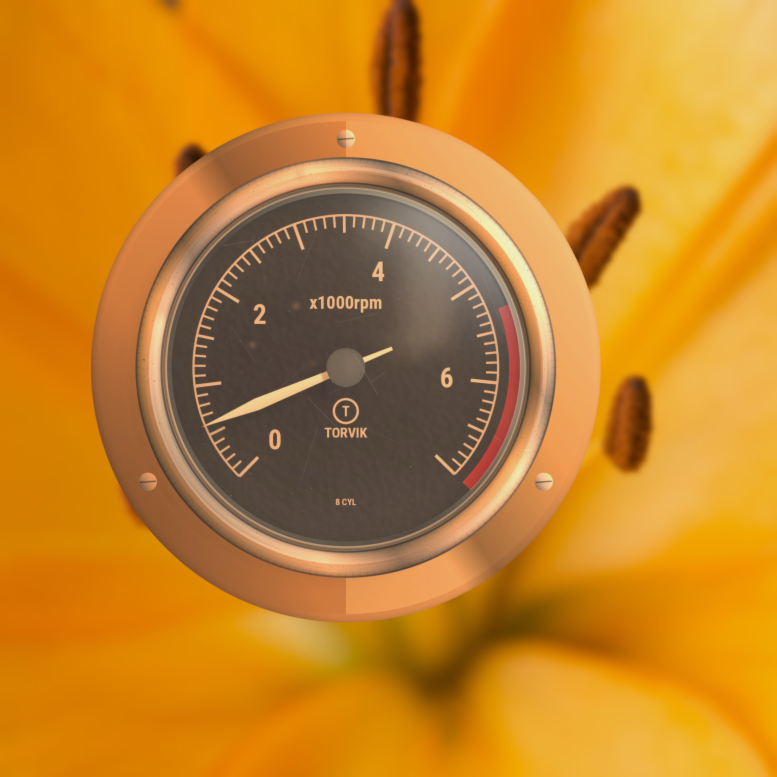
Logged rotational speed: 600
